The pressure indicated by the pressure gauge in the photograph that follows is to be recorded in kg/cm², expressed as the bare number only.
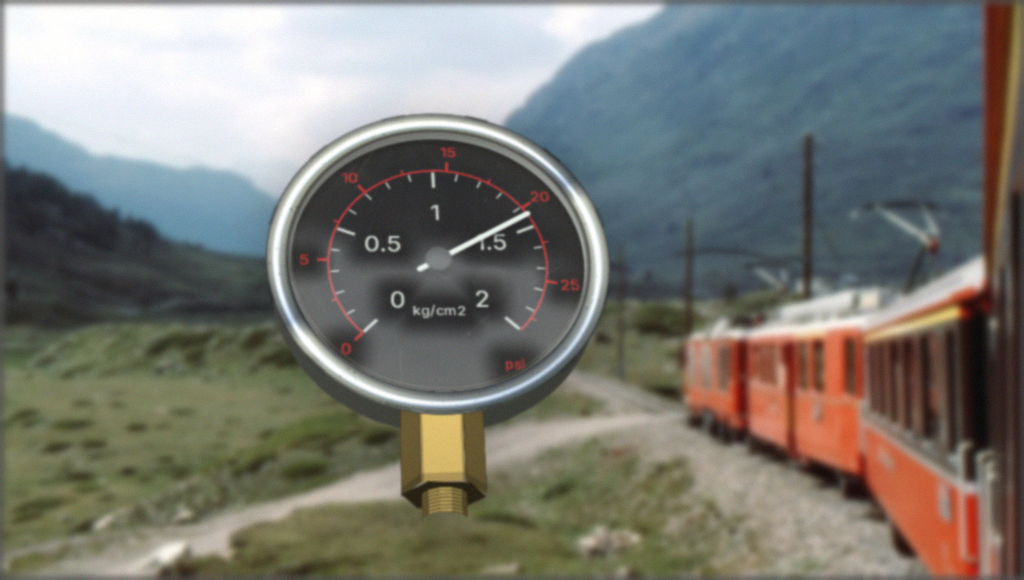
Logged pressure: 1.45
